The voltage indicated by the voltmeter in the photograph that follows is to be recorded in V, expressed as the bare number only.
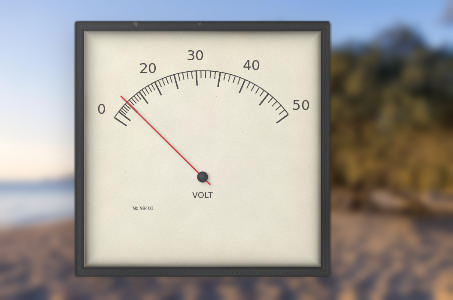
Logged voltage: 10
